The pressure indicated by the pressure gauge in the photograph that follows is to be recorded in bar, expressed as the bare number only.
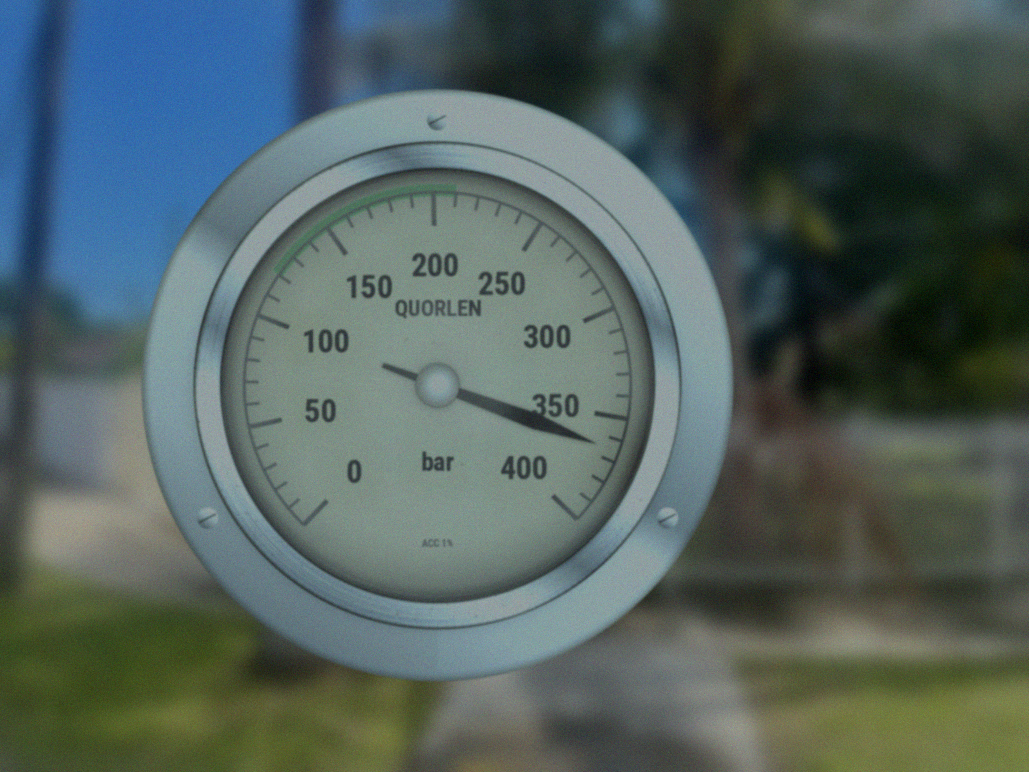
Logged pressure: 365
